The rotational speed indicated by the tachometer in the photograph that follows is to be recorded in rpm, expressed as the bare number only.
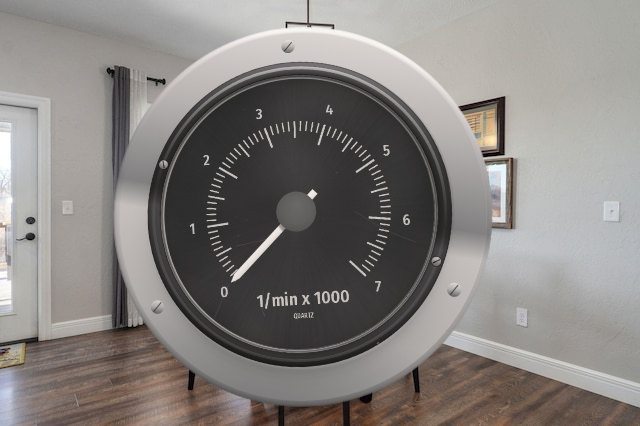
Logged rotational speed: 0
